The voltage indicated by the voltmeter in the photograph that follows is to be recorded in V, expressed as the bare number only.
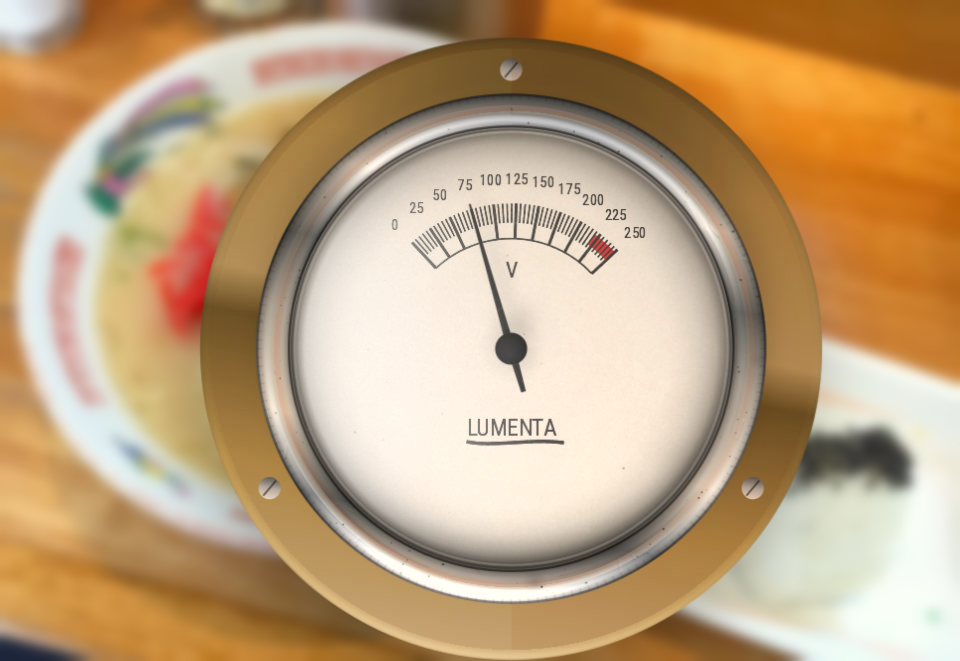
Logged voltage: 75
